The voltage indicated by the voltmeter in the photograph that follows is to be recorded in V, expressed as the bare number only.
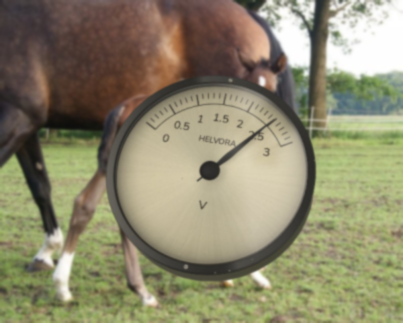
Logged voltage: 2.5
